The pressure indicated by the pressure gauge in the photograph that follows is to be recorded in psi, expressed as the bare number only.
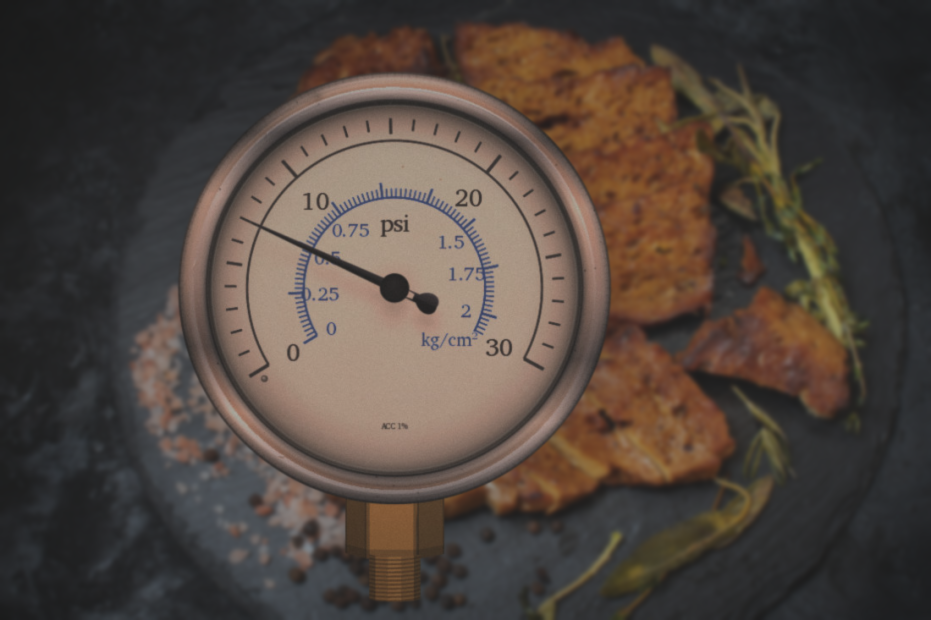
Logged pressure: 7
